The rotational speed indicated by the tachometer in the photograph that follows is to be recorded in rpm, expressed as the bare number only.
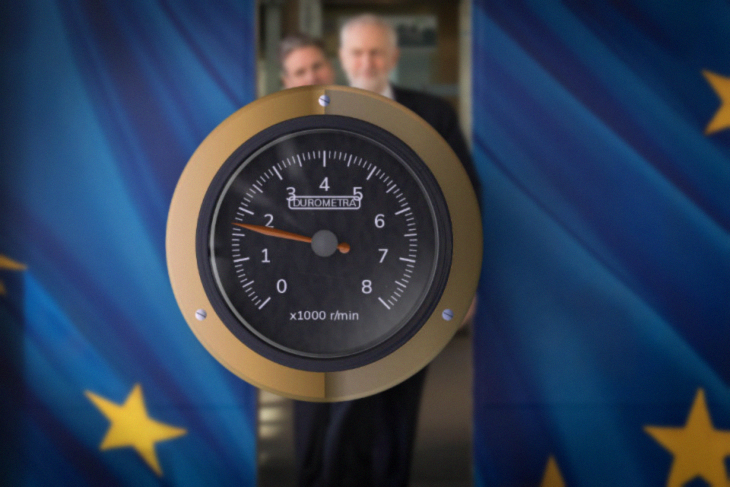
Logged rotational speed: 1700
